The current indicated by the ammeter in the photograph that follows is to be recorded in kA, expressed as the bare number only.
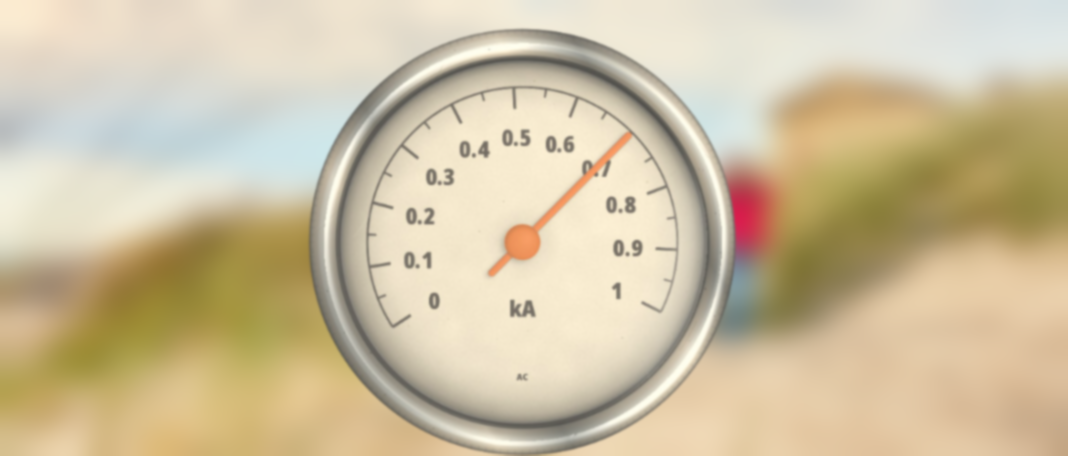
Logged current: 0.7
